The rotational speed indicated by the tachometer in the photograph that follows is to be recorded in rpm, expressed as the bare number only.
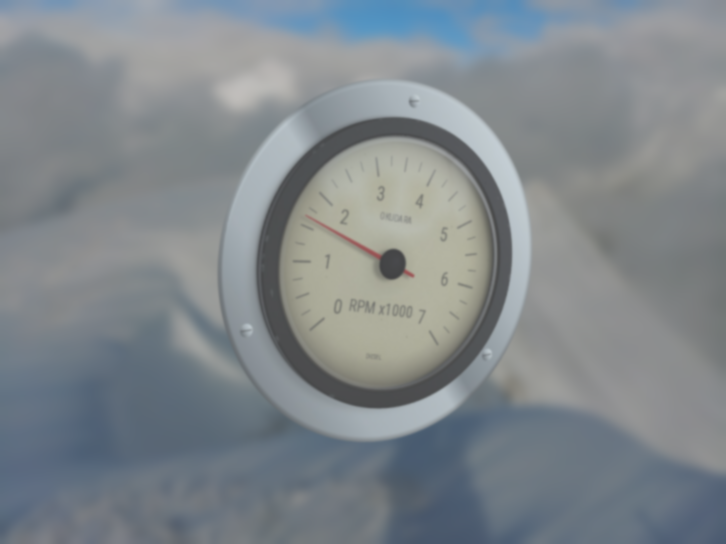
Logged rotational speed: 1625
